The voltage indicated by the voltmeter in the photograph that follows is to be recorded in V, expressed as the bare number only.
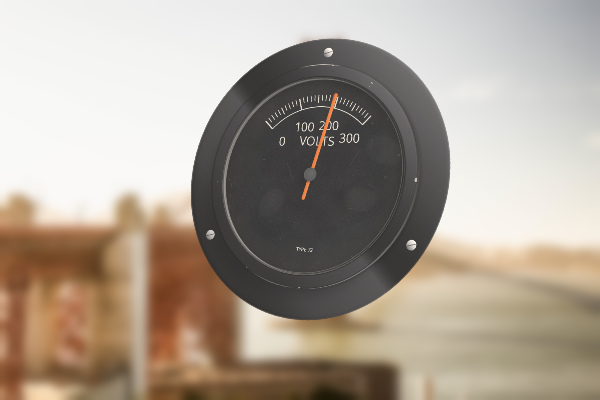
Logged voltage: 200
